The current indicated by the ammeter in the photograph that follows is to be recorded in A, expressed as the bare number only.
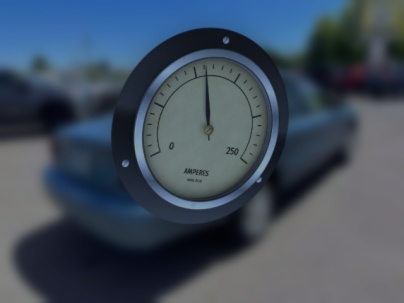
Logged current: 110
